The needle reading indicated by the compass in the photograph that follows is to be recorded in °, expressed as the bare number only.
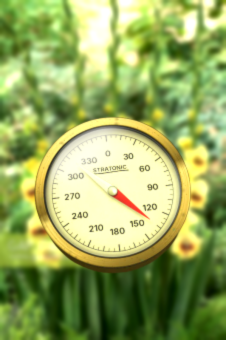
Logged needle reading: 135
